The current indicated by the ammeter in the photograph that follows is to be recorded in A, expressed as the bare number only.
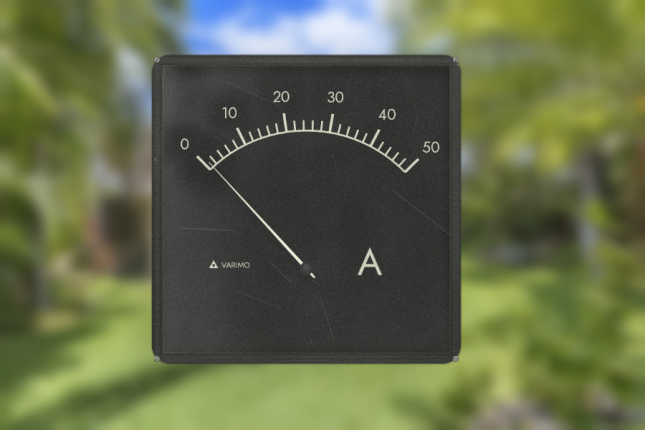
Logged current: 1
